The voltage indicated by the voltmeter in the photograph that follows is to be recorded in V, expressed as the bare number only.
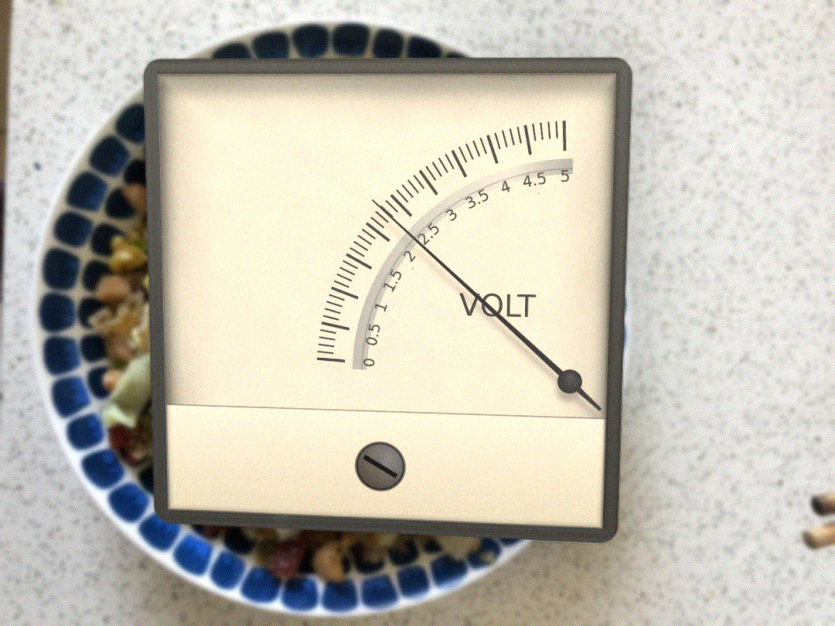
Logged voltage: 2.3
